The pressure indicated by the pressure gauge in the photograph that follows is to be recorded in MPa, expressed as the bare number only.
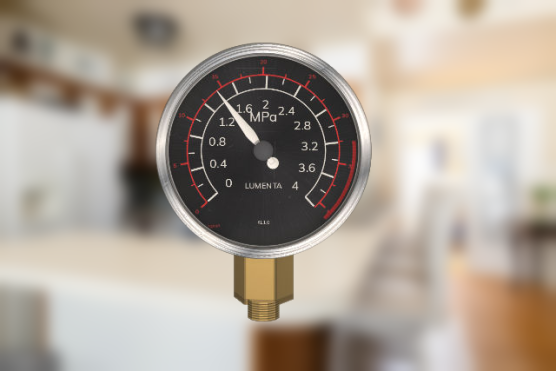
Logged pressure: 1.4
